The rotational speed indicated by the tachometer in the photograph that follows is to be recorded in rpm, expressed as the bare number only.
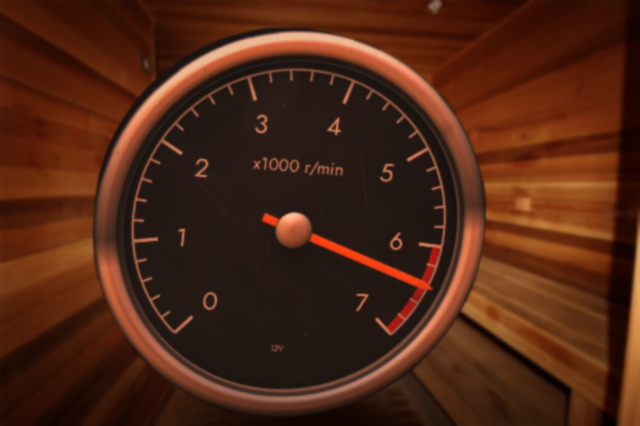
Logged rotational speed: 6400
